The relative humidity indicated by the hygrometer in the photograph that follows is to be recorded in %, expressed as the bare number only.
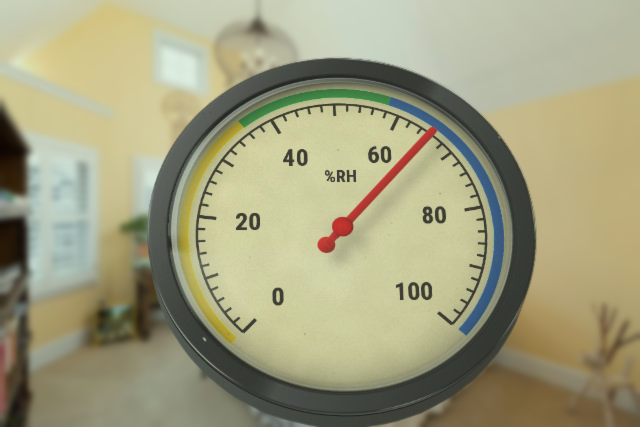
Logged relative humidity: 66
